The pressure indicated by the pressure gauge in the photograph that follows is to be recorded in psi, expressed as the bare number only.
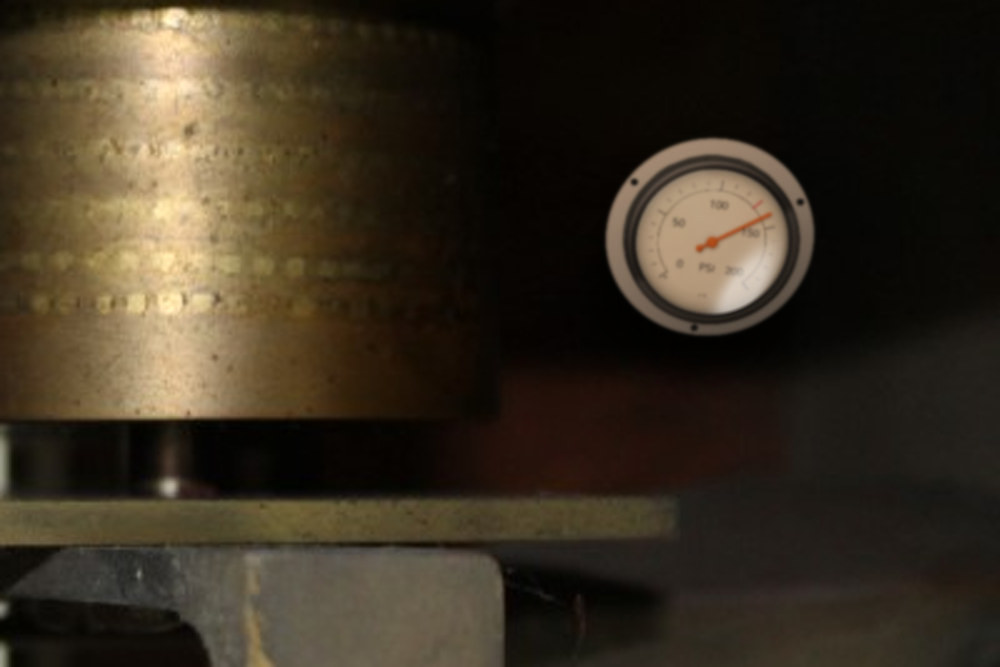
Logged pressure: 140
